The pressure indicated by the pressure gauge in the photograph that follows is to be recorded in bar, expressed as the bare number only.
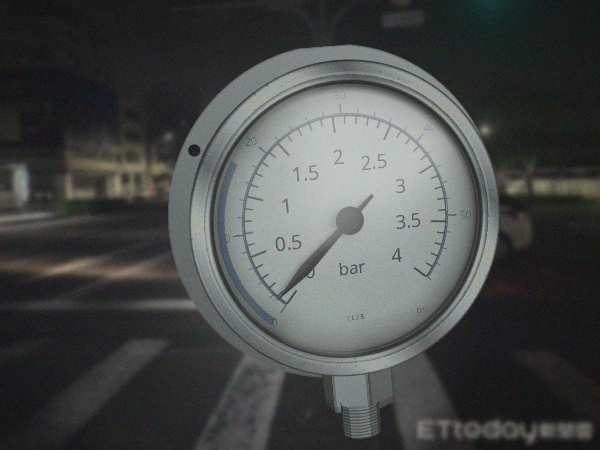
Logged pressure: 0.1
